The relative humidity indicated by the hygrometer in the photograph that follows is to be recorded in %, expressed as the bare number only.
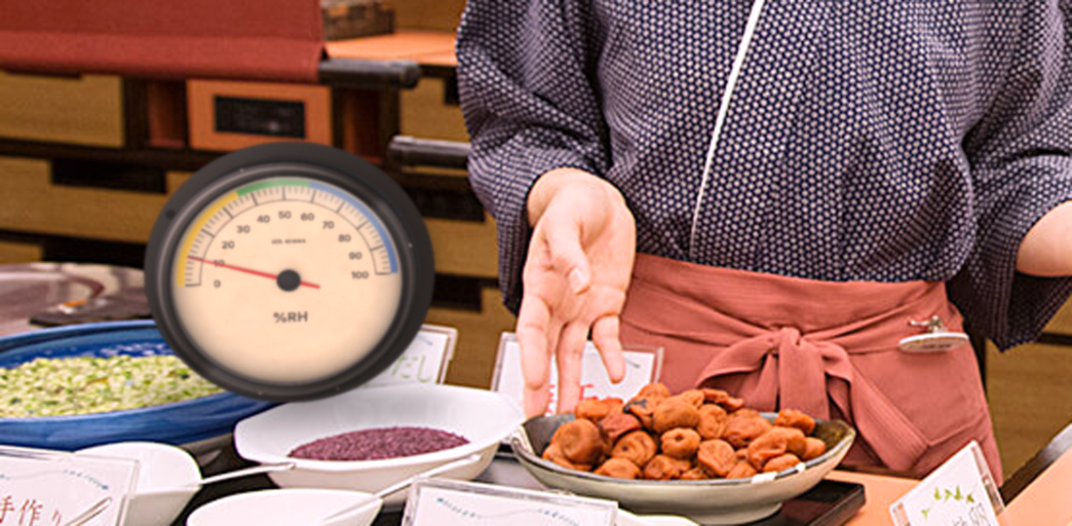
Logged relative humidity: 10
